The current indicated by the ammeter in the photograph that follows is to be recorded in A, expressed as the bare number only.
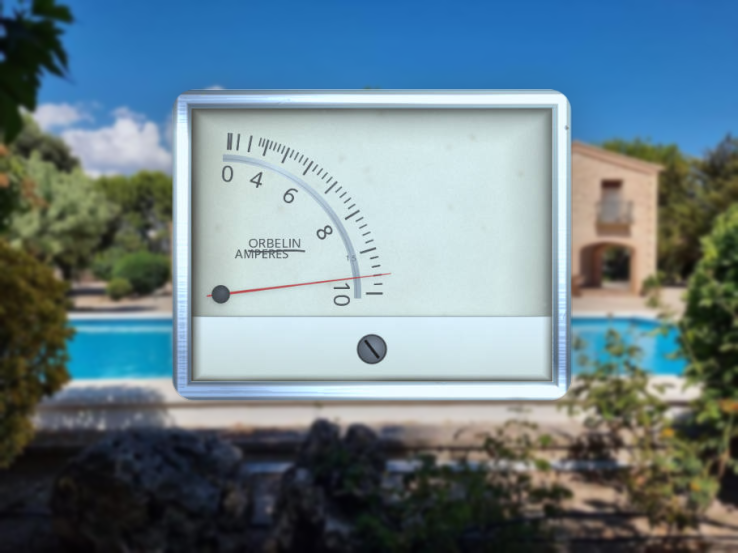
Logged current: 9.6
